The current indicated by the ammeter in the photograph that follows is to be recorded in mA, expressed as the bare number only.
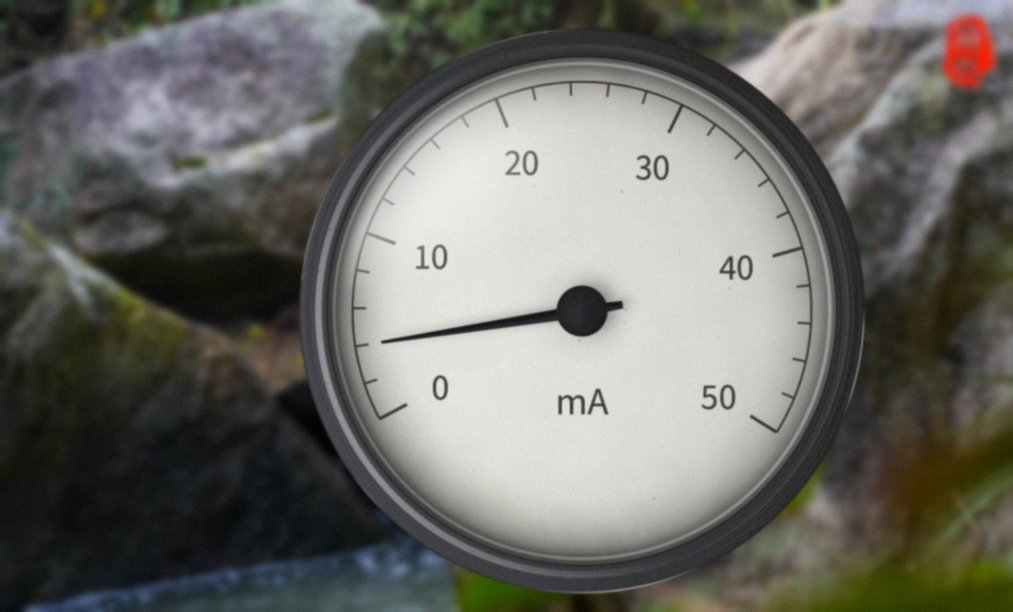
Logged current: 4
